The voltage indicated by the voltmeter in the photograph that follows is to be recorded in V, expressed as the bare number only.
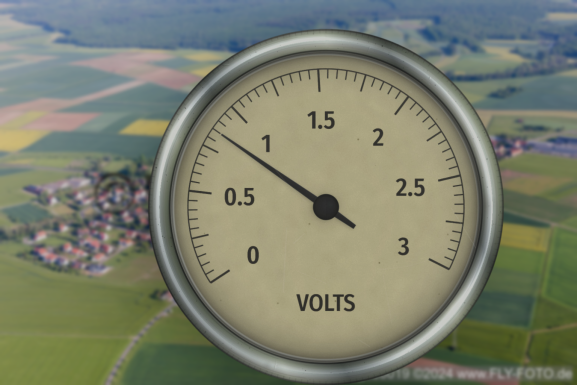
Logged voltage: 0.85
